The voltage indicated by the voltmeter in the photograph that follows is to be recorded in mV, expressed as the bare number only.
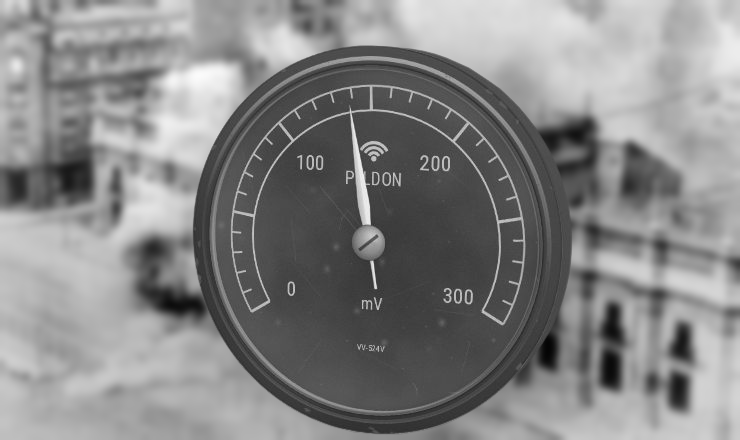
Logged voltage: 140
